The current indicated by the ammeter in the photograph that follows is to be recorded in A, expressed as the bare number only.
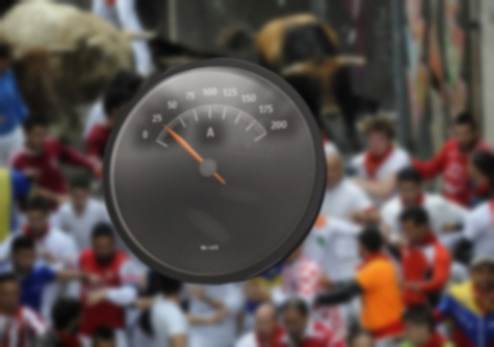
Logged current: 25
